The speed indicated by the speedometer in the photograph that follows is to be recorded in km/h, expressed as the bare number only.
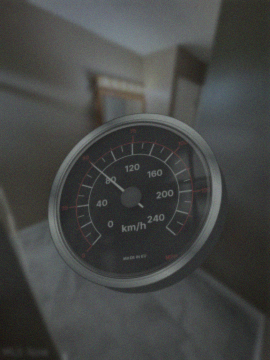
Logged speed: 80
